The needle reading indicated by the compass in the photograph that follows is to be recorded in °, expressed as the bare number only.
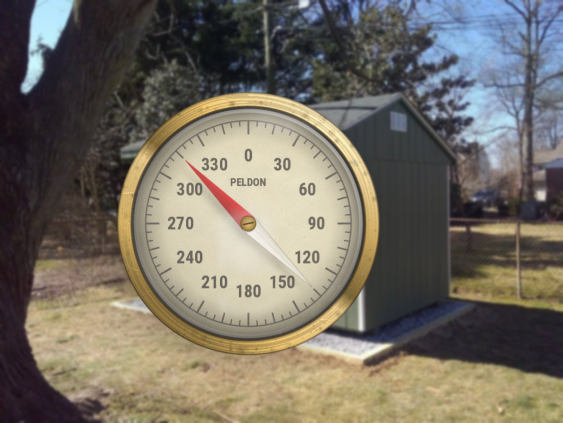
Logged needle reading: 315
